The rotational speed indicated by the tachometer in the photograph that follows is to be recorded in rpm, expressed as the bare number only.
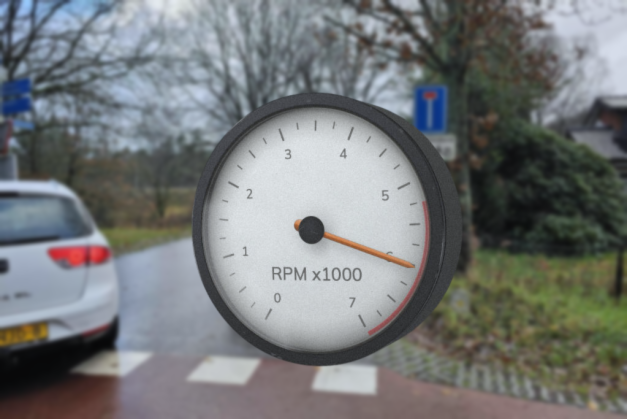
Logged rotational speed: 6000
